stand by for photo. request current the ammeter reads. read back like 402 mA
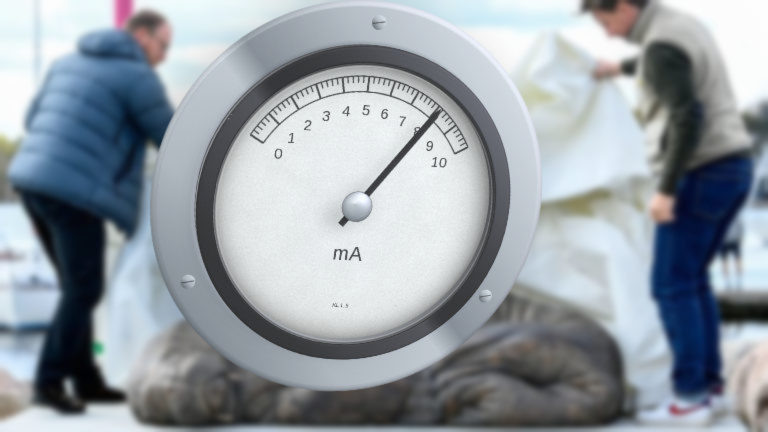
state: 8 mA
